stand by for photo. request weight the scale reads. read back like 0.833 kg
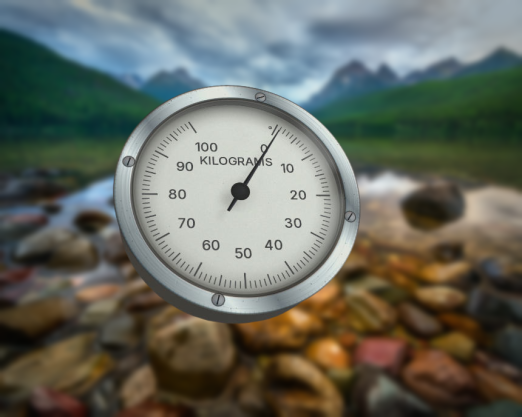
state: 1 kg
